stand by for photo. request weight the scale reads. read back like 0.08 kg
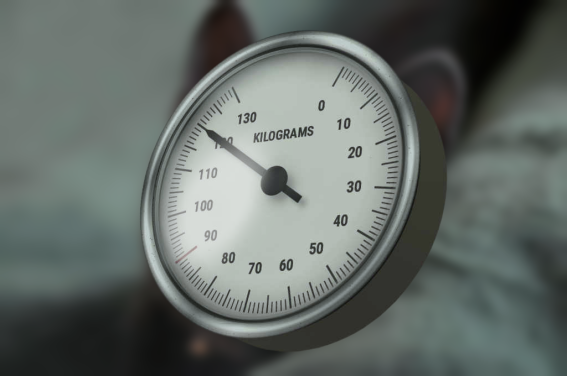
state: 120 kg
